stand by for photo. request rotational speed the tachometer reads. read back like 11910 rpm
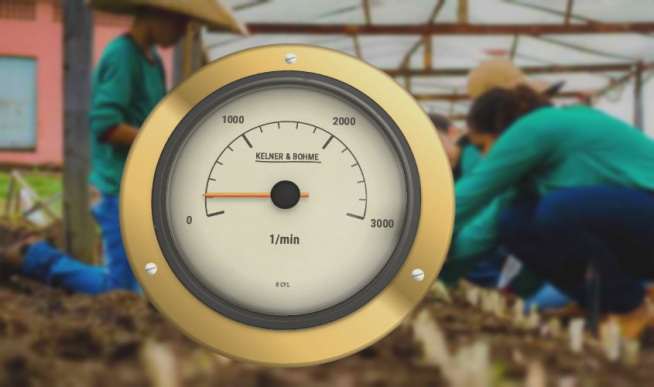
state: 200 rpm
